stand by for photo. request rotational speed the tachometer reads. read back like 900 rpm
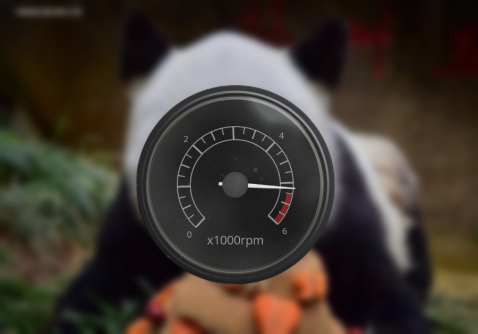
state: 5125 rpm
